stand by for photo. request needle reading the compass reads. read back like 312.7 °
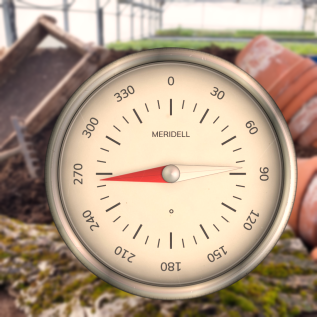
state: 265 °
